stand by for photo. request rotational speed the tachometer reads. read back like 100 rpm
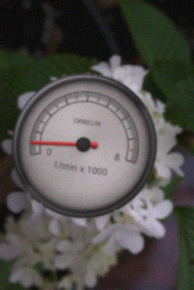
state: 500 rpm
